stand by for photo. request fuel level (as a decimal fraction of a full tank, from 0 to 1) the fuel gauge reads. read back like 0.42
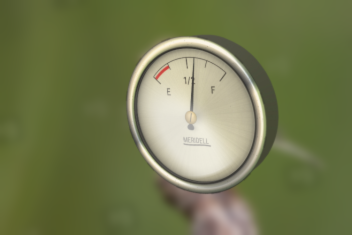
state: 0.625
